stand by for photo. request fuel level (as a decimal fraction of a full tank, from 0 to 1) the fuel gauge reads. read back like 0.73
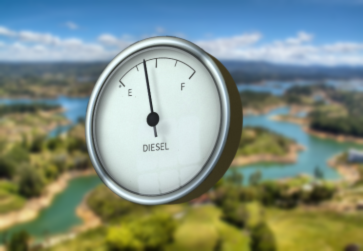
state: 0.375
